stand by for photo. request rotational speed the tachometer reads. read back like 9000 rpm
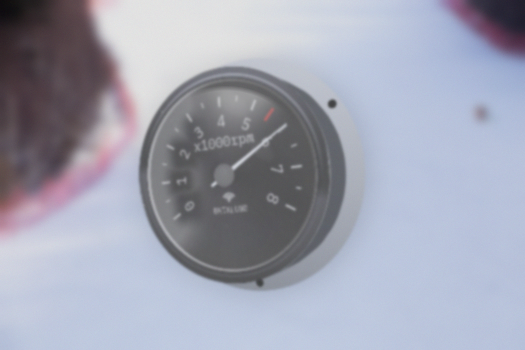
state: 6000 rpm
